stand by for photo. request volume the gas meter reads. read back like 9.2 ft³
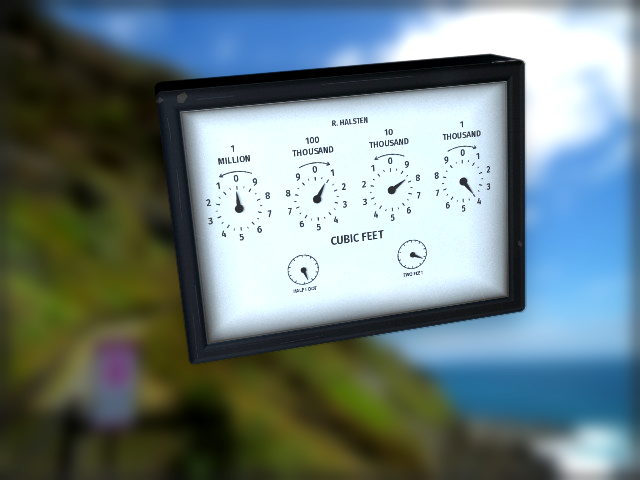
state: 8400 ft³
